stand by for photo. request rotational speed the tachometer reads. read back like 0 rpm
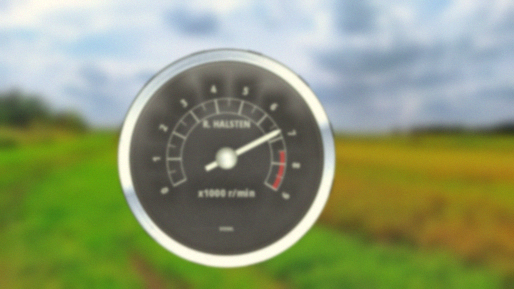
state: 6750 rpm
